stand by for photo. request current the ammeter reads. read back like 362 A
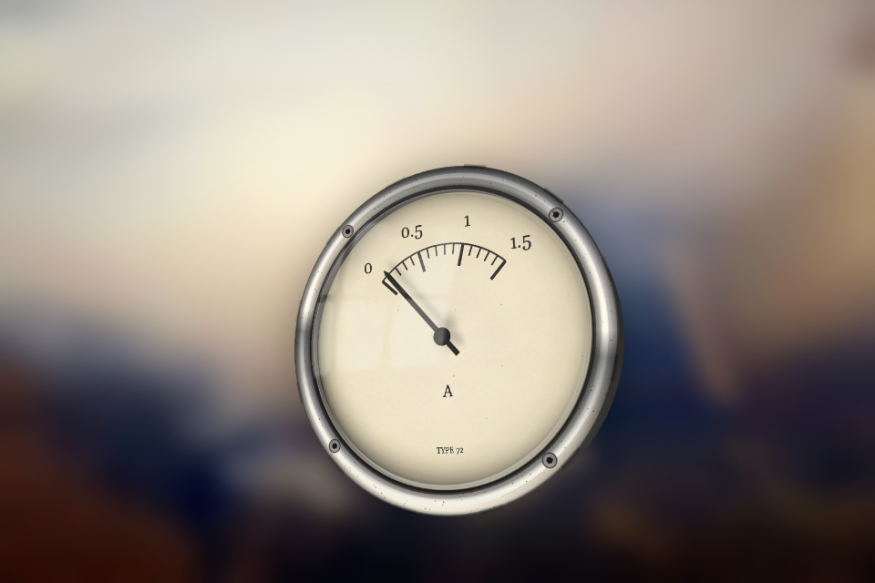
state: 0.1 A
